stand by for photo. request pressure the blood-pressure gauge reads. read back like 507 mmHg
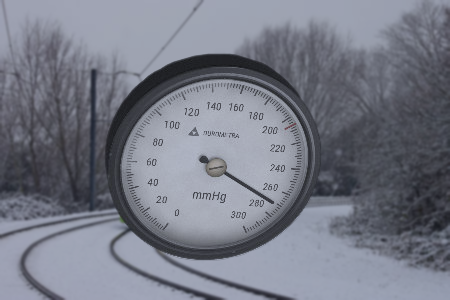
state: 270 mmHg
